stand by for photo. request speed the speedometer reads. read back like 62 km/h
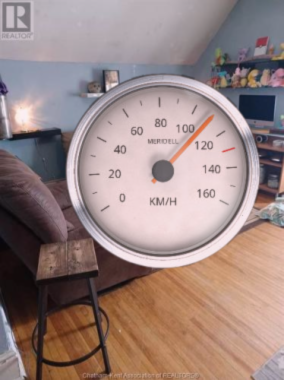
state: 110 km/h
